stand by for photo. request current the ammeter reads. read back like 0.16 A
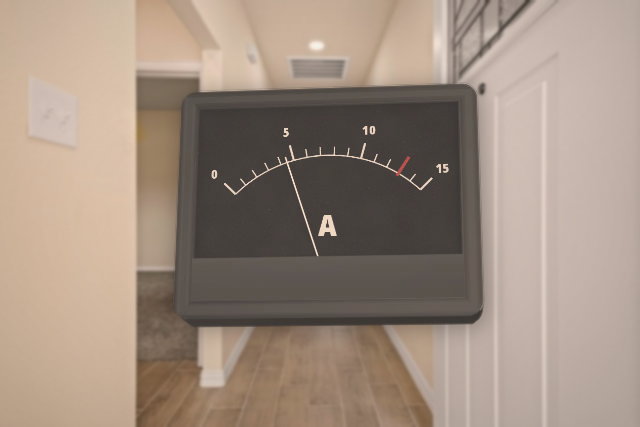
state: 4.5 A
